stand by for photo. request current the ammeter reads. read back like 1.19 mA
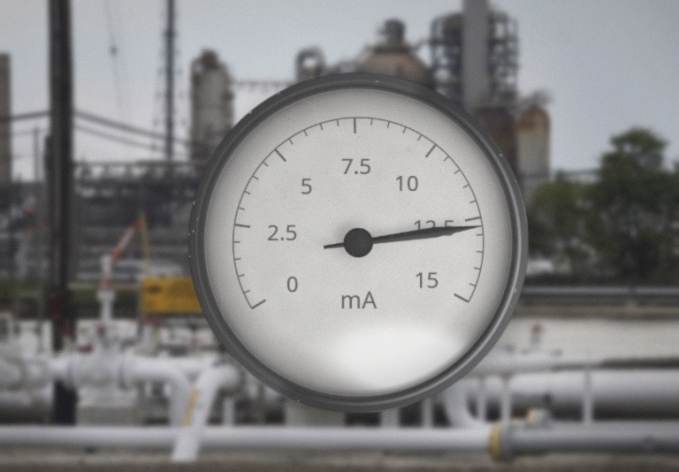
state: 12.75 mA
